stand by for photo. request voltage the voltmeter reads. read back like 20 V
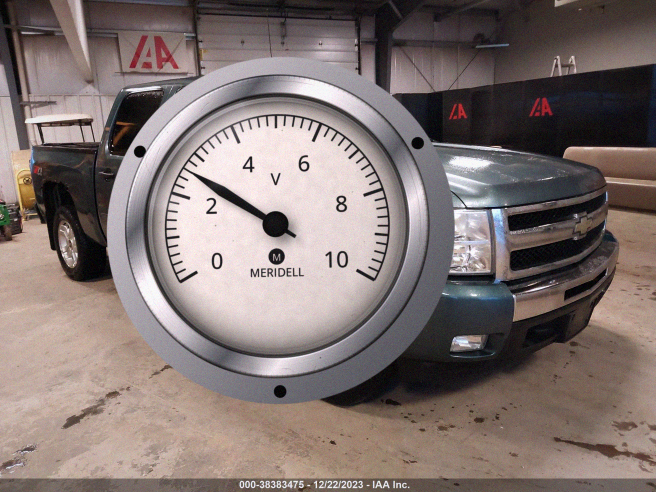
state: 2.6 V
